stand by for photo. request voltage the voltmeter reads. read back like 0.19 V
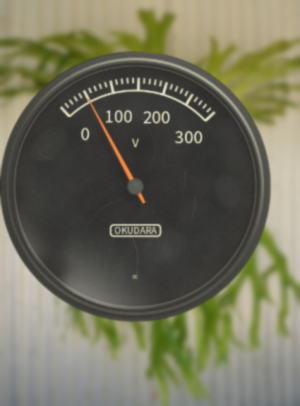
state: 50 V
